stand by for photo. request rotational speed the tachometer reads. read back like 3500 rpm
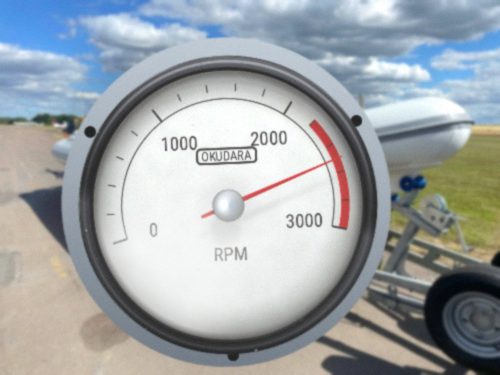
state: 2500 rpm
